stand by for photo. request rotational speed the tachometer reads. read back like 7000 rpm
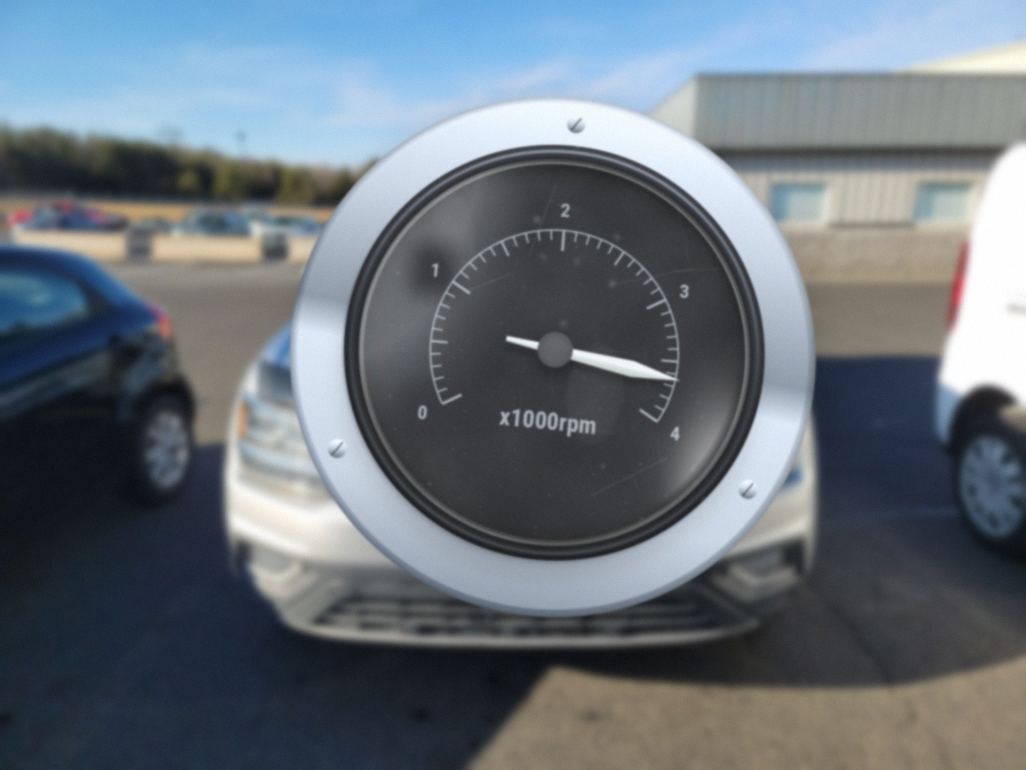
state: 3650 rpm
